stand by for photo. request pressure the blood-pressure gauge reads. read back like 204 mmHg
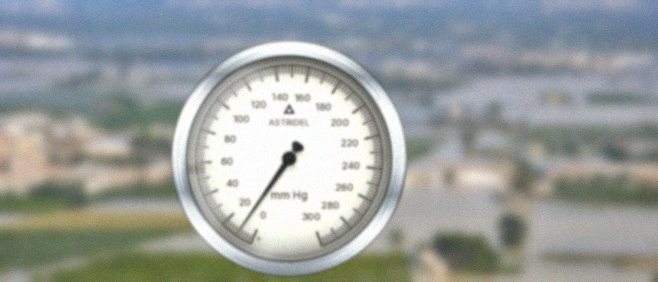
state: 10 mmHg
